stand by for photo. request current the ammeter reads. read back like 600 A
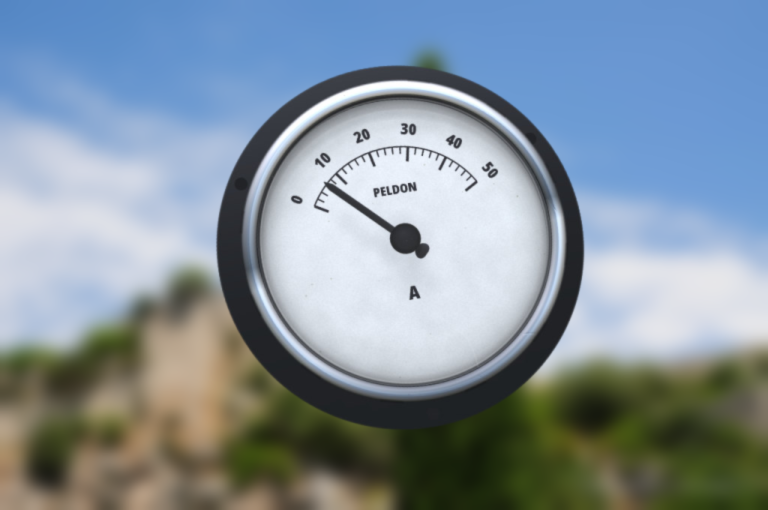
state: 6 A
